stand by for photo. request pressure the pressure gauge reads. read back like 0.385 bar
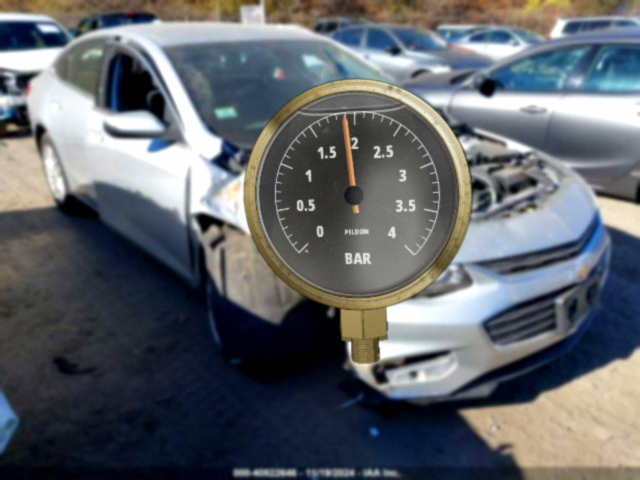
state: 1.9 bar
